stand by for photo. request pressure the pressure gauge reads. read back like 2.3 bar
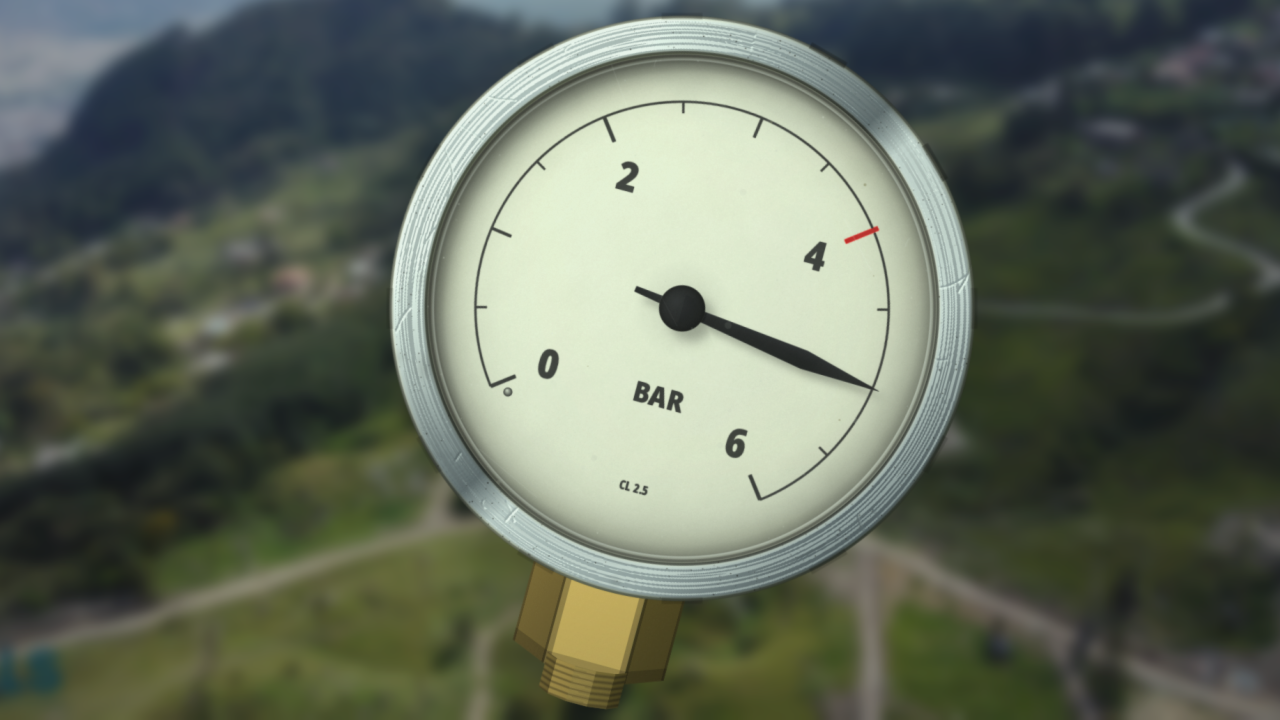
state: 5 bar
